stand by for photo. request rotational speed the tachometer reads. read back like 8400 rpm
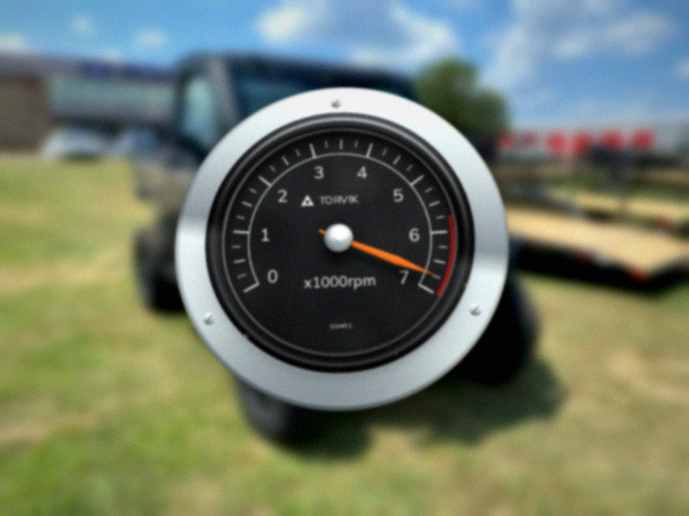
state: 6750 rpm
